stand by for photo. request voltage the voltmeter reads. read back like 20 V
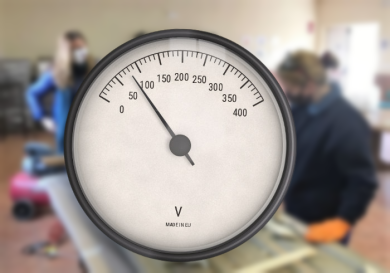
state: 80 V
